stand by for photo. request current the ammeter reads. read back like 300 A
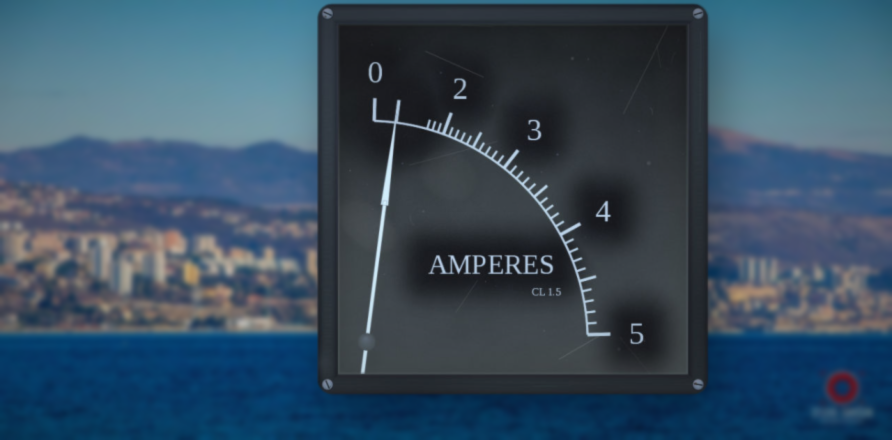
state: 1 A
